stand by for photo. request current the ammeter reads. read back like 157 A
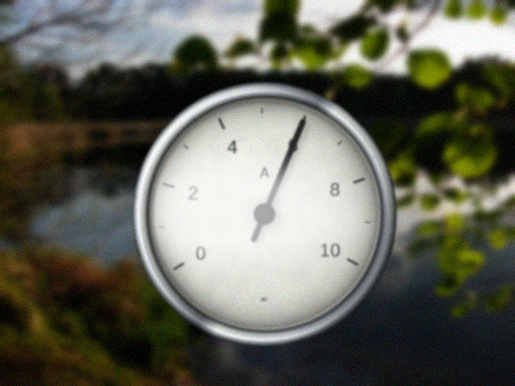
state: 6 A
